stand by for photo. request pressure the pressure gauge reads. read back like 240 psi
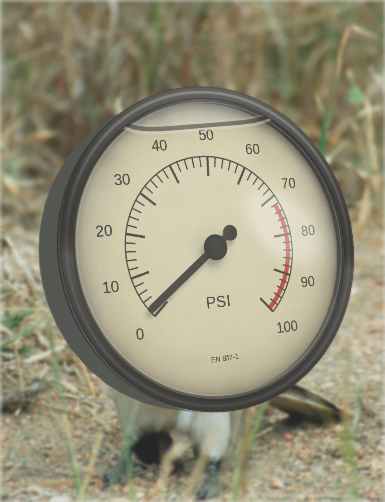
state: 2 psi
